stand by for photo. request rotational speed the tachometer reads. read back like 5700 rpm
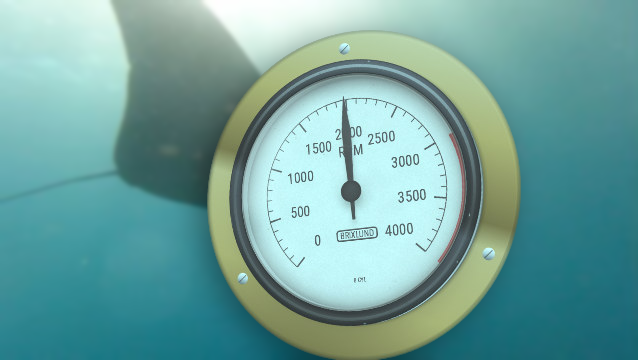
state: 2000 rpm
